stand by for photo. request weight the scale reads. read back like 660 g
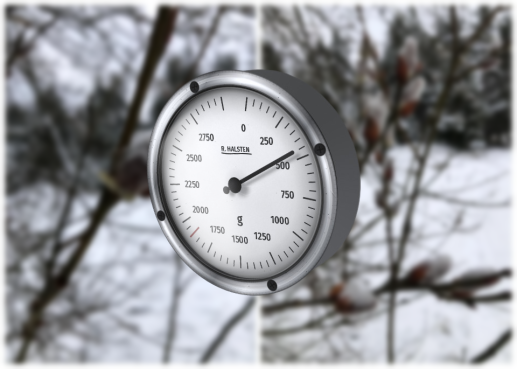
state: 450 g
